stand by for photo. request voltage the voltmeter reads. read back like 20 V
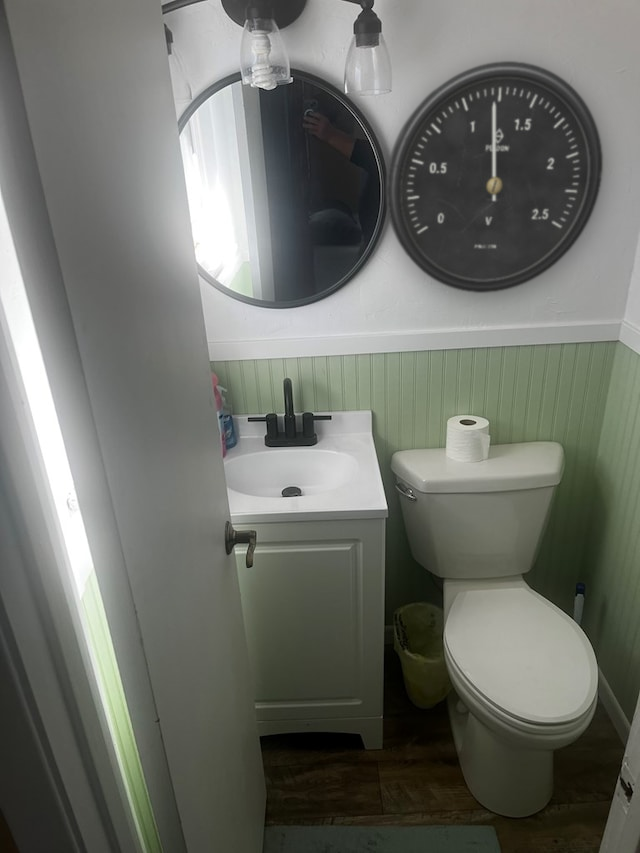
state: 1.2 V
